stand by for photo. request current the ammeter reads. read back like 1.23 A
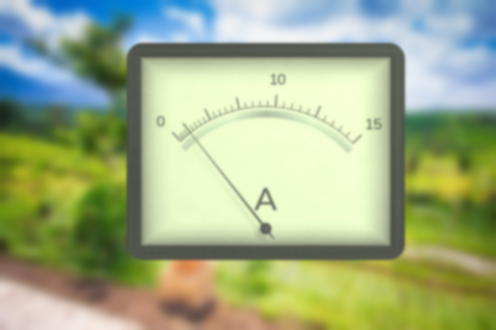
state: 2.5 A
